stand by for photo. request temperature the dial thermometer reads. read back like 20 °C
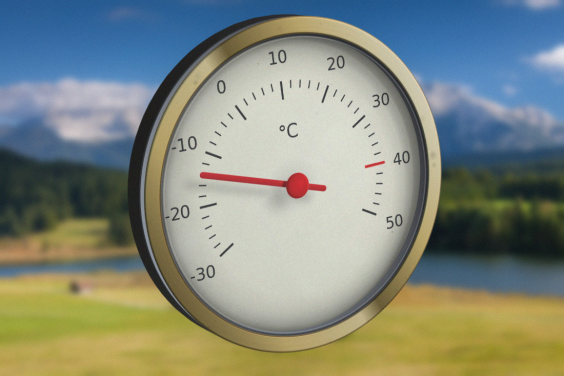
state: -14 °C
